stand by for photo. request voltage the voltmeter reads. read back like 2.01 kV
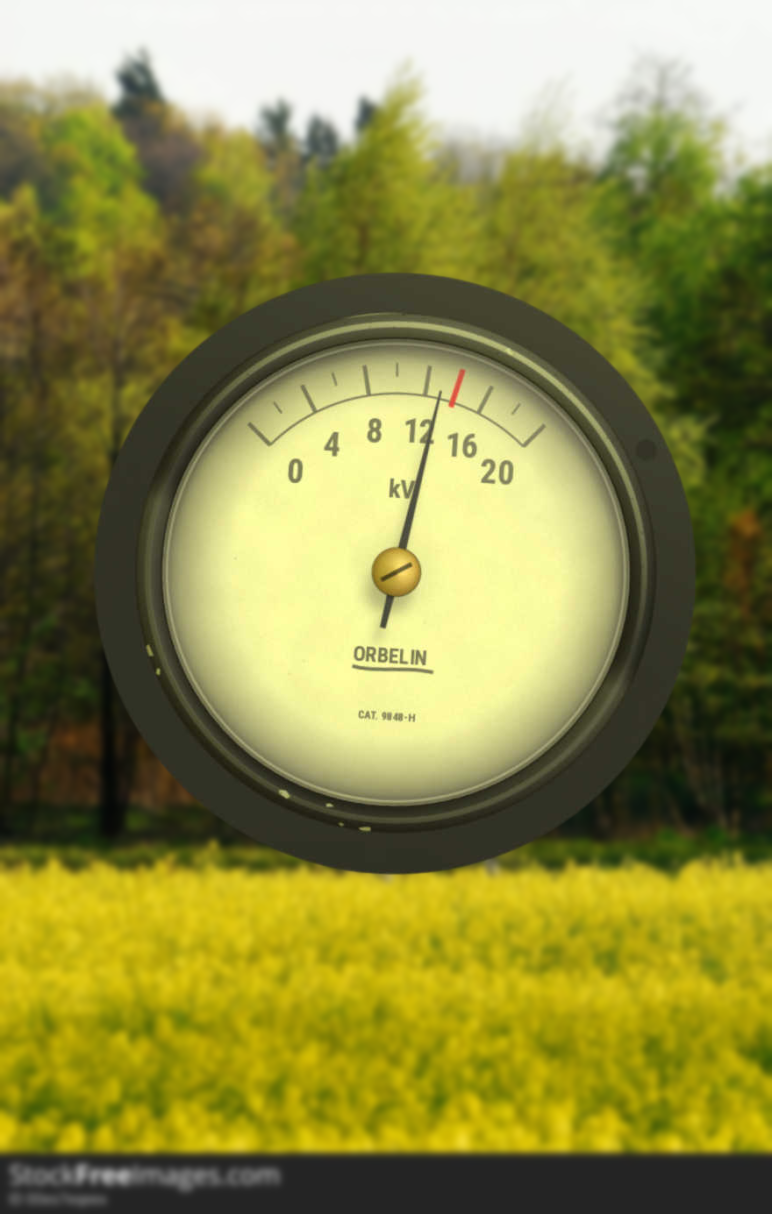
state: 13 kV
